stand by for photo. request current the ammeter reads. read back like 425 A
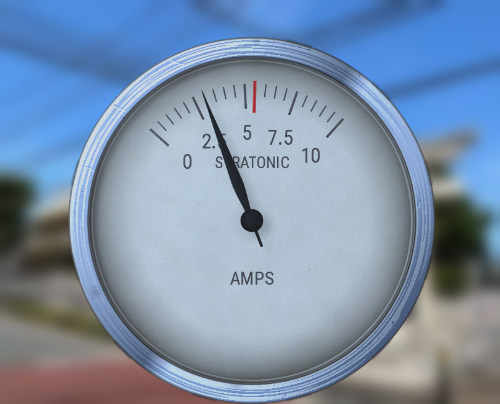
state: 3 A
